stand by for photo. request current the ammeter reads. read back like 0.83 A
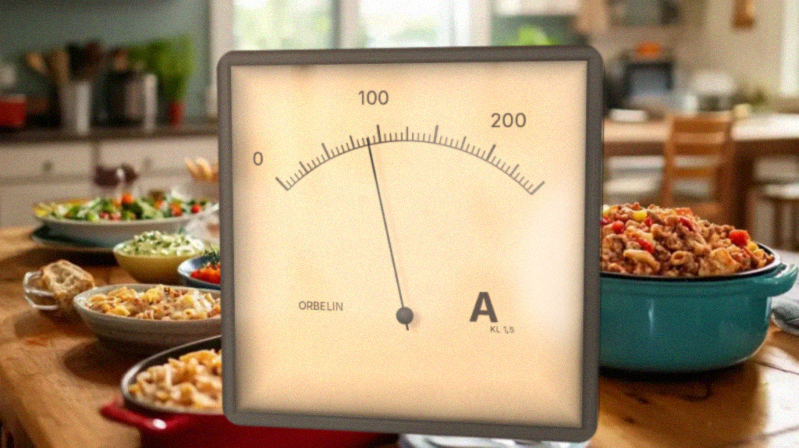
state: 90 A
